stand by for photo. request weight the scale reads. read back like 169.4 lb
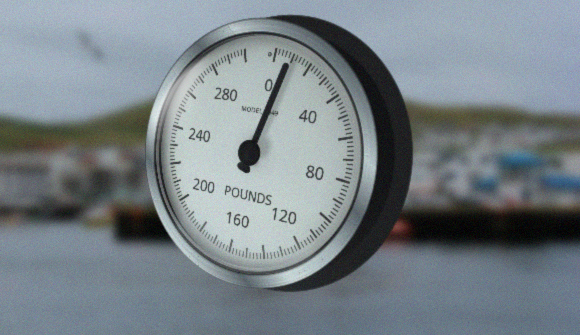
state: 10 lb
